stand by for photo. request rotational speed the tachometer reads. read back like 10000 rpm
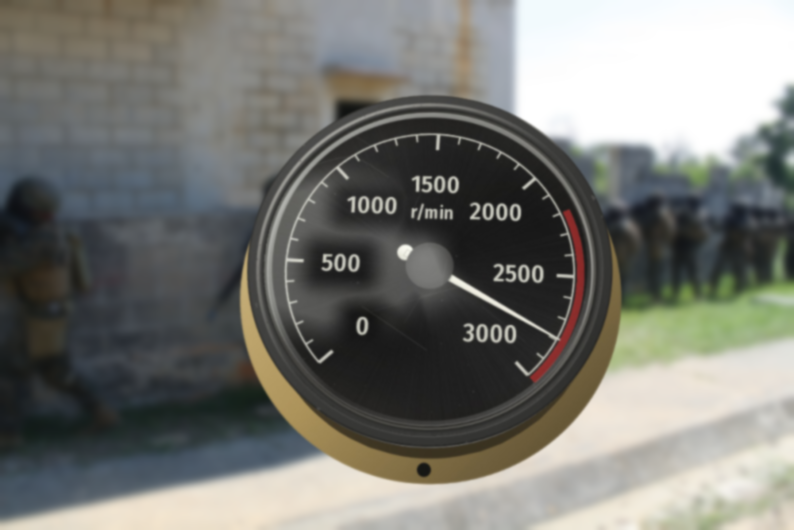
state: 2800 rpm
